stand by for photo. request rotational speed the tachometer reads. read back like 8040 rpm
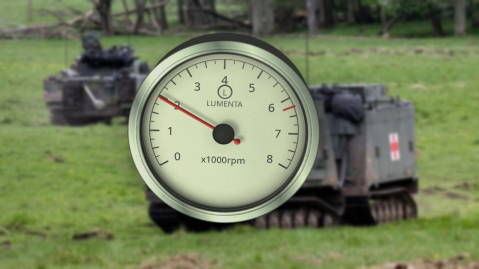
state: 2000 rpm
